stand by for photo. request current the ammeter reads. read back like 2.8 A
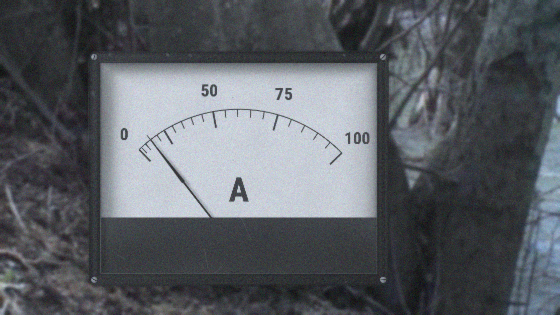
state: 15 A
